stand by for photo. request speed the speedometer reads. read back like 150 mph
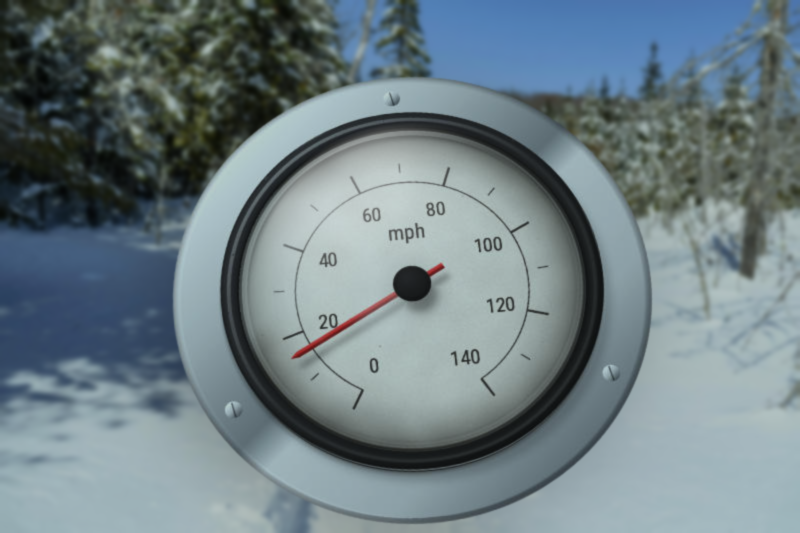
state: 15 mph
